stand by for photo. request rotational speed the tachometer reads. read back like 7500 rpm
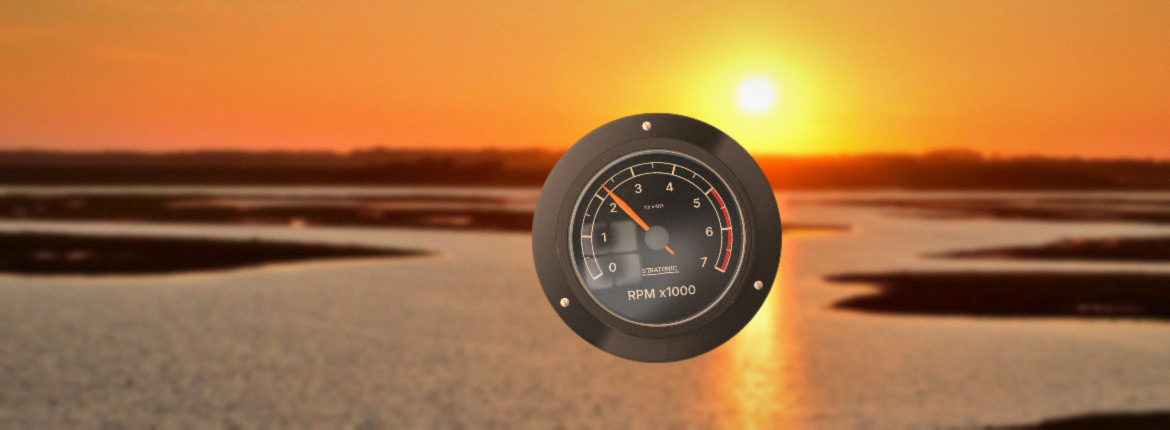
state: 2250 rpm
